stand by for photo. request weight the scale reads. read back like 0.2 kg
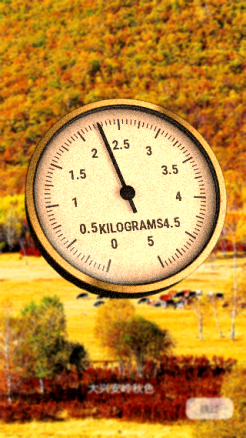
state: 2.25 kg
